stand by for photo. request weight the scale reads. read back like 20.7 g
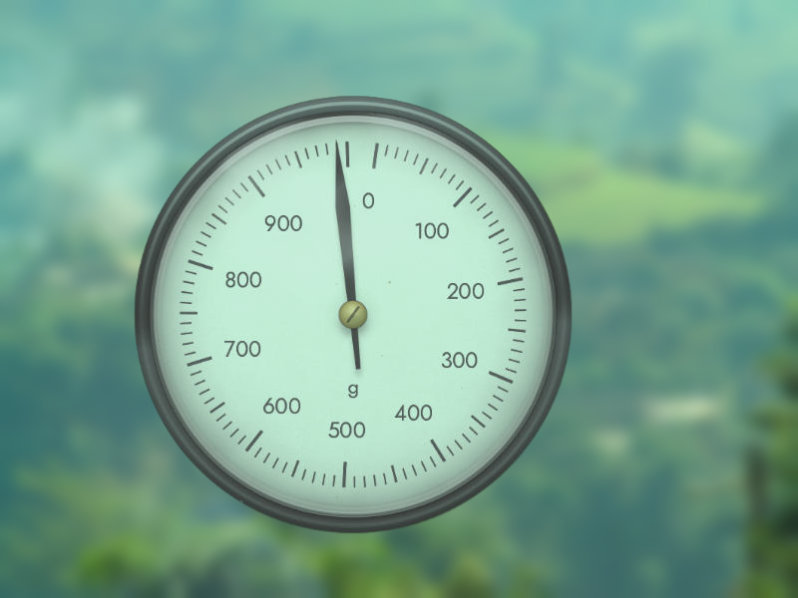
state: 990 g
